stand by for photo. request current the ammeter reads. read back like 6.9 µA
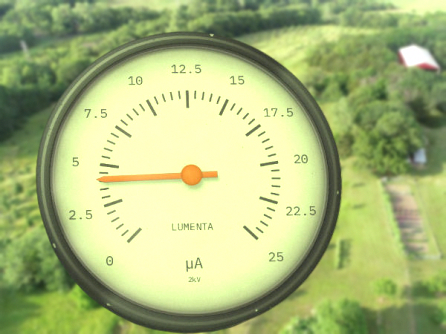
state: 4 µA
